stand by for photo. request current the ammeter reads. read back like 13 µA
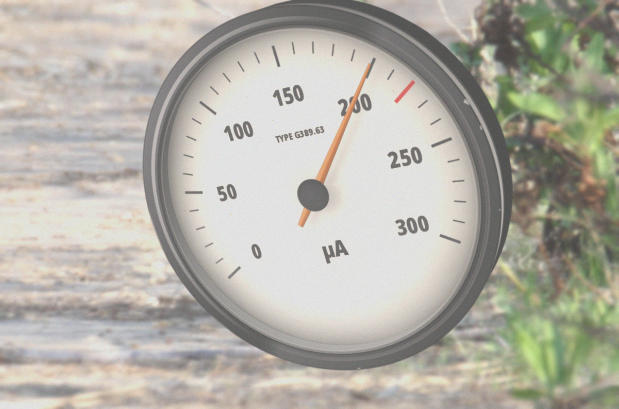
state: 200 µA
